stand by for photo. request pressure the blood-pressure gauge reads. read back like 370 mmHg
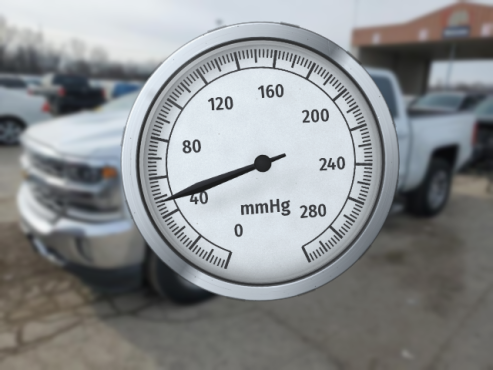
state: 48 mmHg
